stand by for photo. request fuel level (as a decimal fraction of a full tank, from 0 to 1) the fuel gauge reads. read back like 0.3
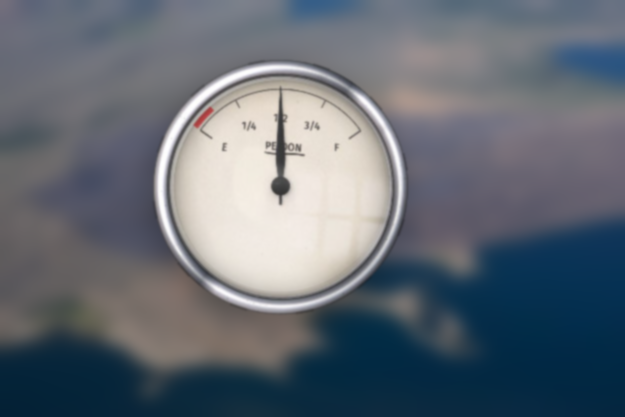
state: 0.5
